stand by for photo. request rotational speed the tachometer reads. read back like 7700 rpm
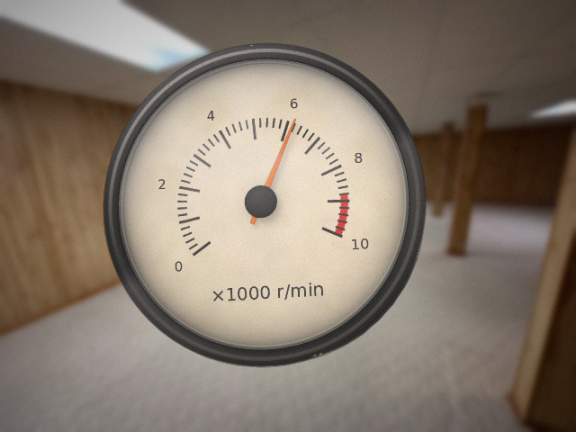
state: 6200 rpm
